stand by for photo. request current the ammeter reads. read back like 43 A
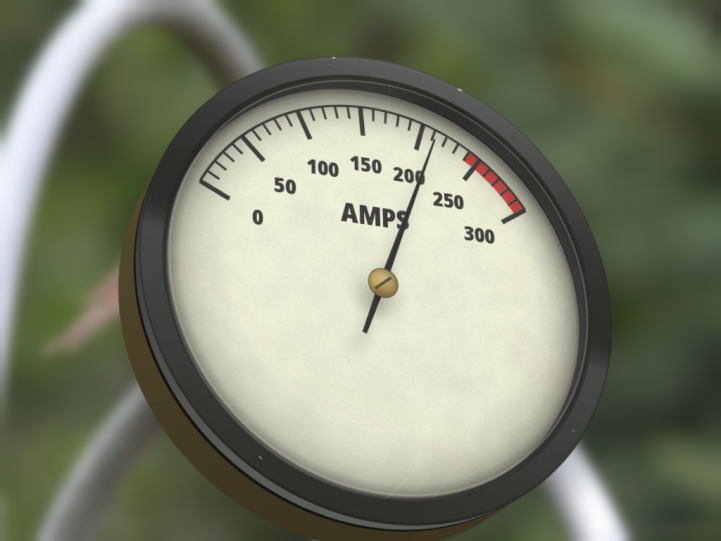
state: 210 A
